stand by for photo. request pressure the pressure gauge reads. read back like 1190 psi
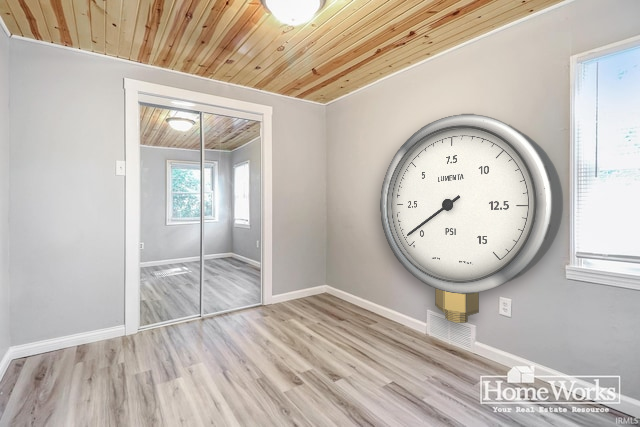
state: 0.5 psi
